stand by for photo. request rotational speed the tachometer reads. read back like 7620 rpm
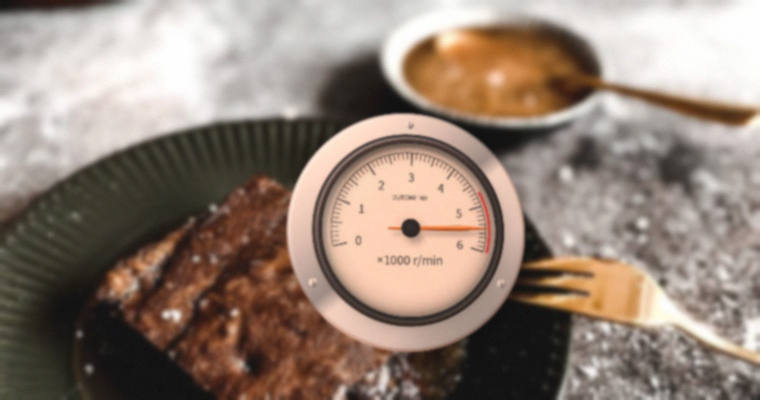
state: 5500 rpm
